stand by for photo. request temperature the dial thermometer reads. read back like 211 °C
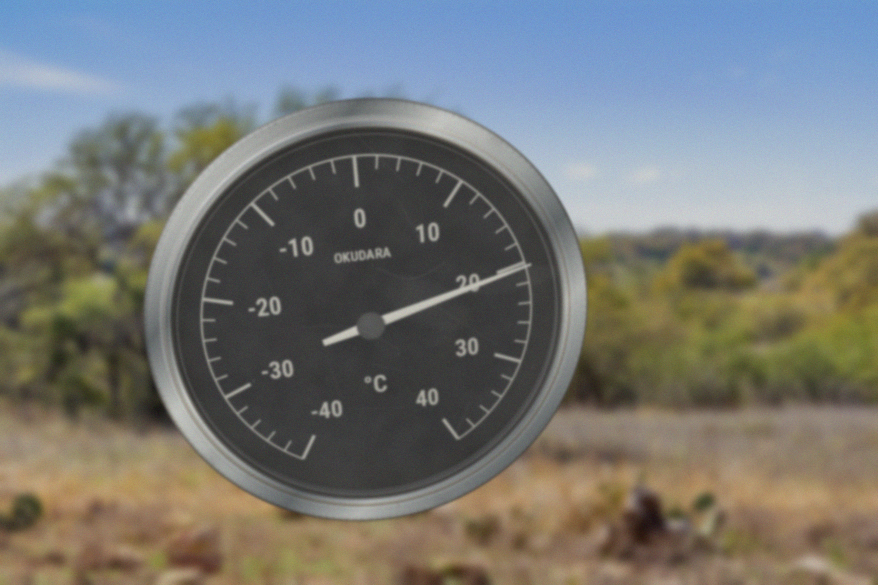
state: 20 °C
